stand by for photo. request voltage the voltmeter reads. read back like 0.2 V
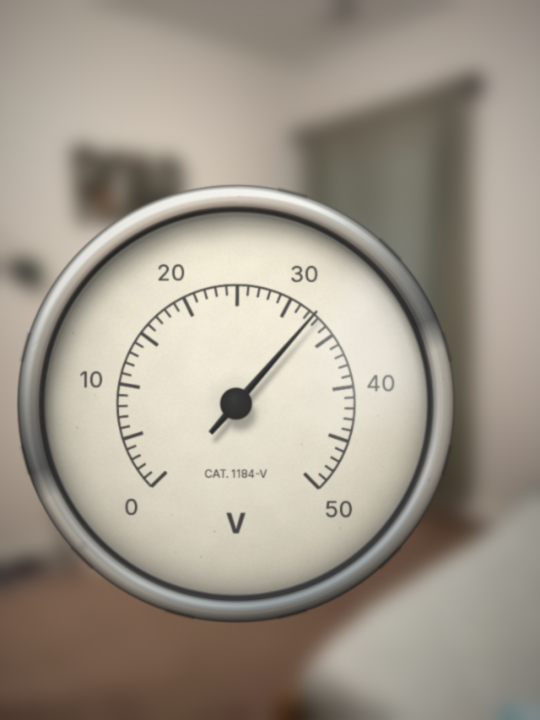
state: 32.5 V
